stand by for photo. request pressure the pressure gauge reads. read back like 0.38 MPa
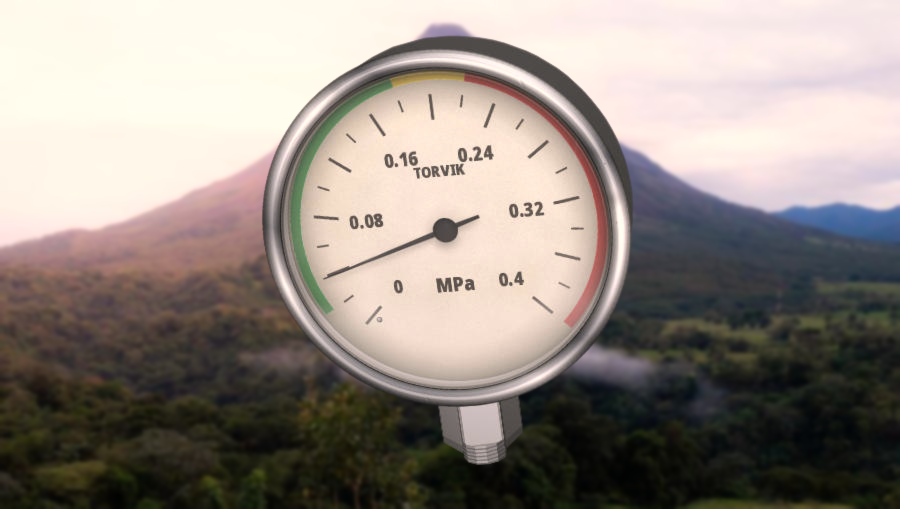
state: 0.04 MPa
